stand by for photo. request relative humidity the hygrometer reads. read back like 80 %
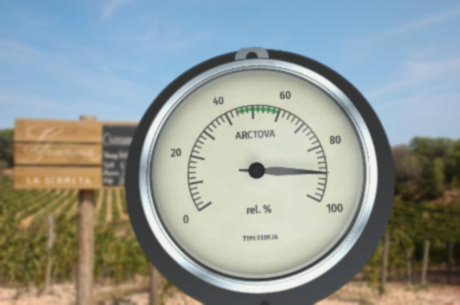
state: 90 %
